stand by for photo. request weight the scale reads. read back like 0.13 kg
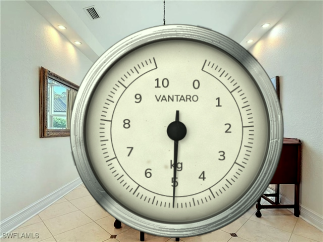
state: 5 kg
